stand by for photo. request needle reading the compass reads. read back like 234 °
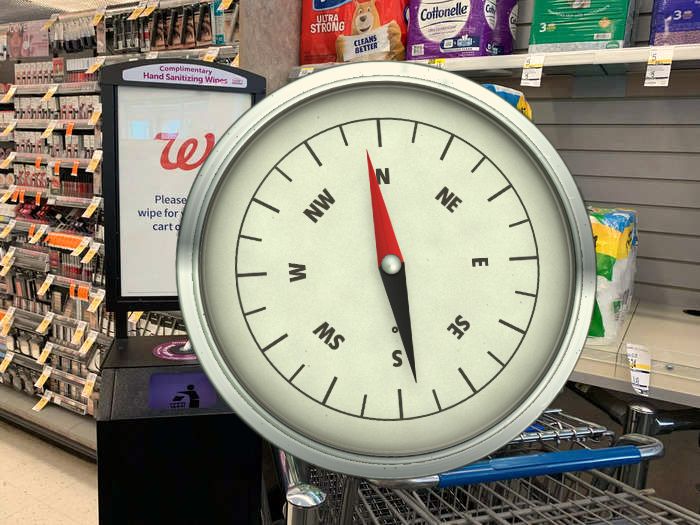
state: 352.5 °
